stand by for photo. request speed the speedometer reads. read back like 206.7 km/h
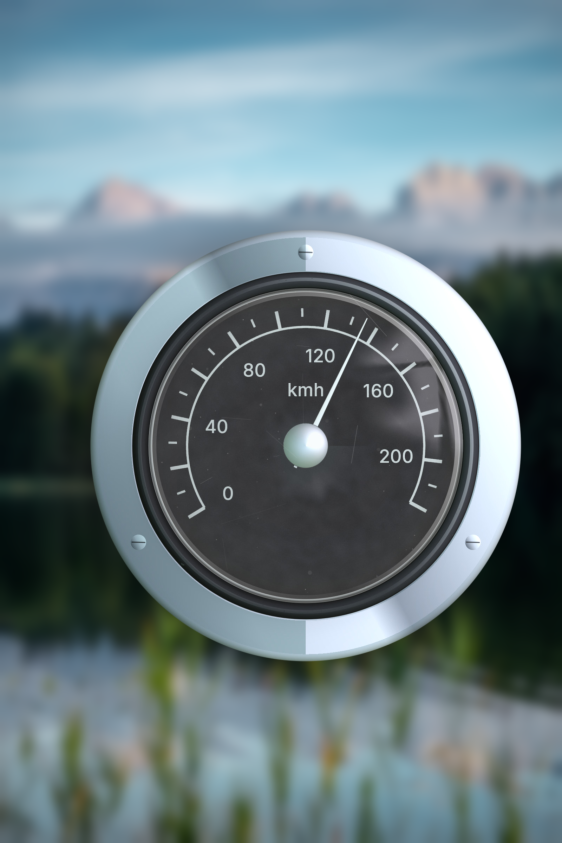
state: 135 km/h
